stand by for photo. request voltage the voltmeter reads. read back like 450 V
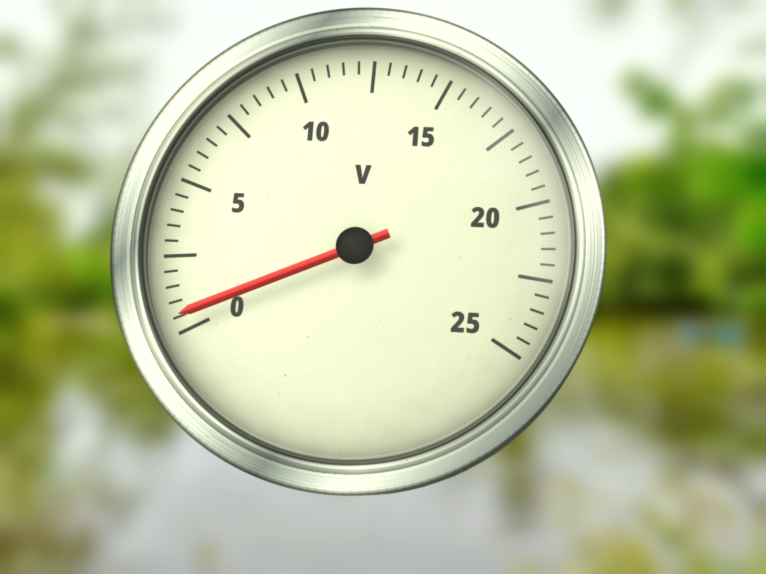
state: 0.5 V
